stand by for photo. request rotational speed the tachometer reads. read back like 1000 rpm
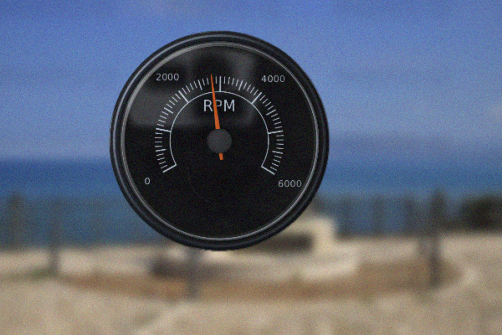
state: 2800 rpm
